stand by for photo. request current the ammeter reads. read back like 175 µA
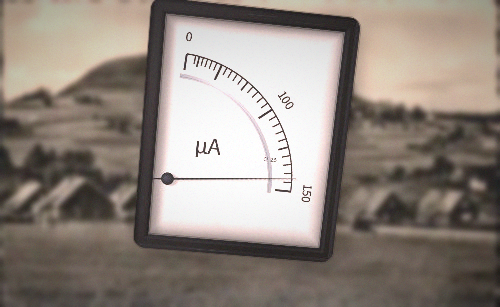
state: 142.5 µA
